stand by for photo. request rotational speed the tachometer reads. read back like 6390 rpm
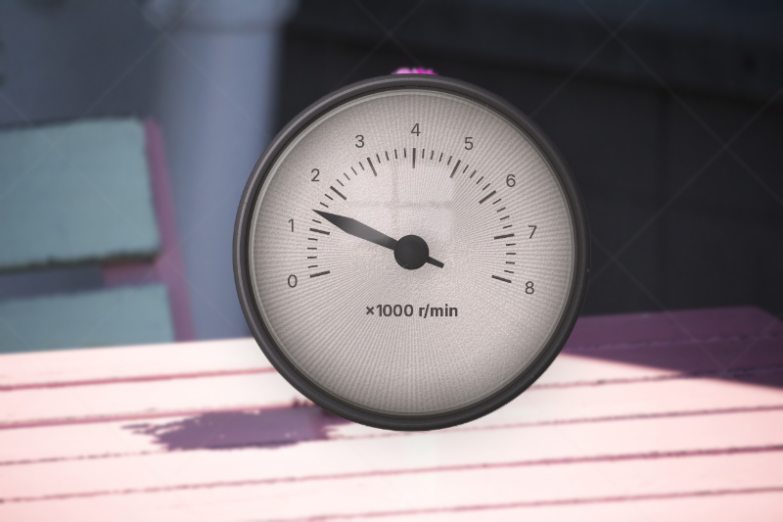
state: 1400 rpm
